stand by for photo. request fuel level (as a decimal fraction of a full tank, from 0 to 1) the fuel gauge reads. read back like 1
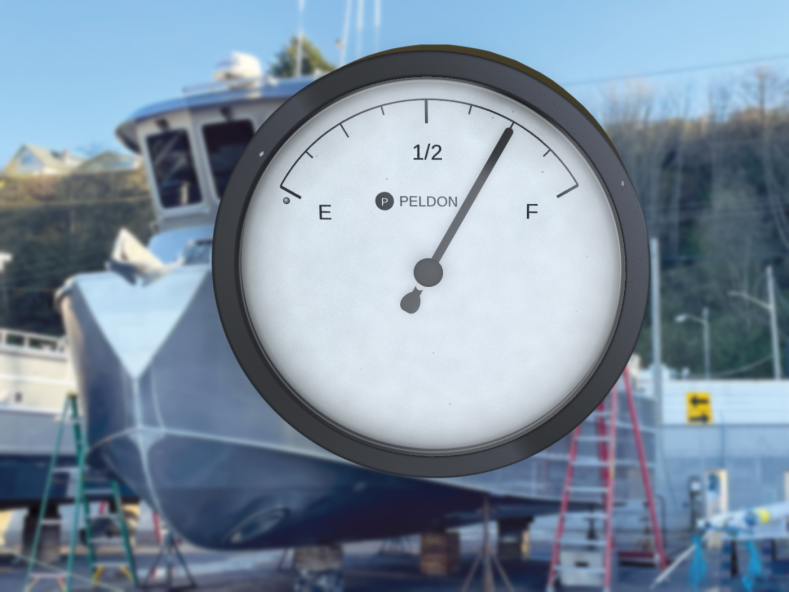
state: 0.75
